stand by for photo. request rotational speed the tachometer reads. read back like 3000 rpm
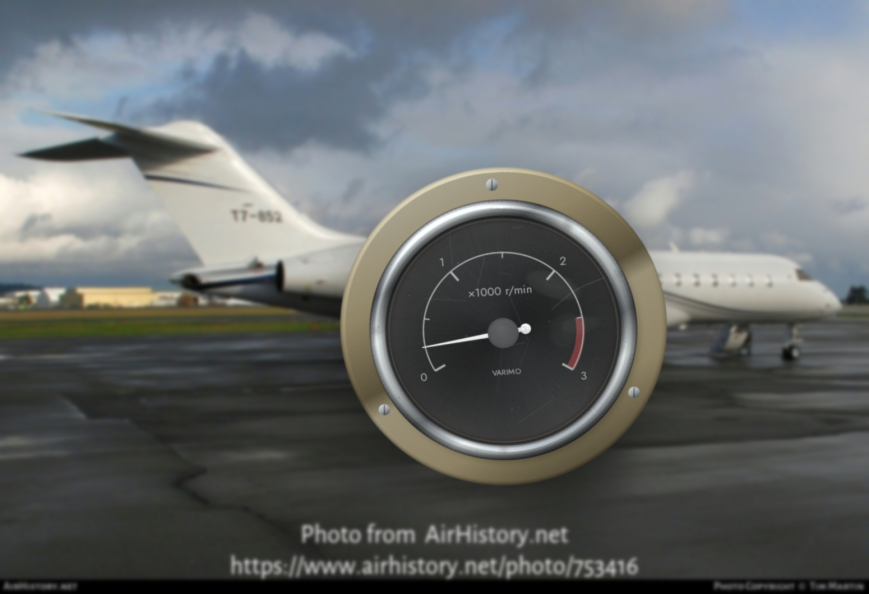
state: 250 rpm
